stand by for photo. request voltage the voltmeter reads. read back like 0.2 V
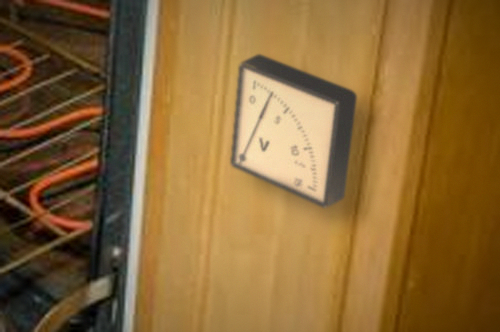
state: 2.5 V
